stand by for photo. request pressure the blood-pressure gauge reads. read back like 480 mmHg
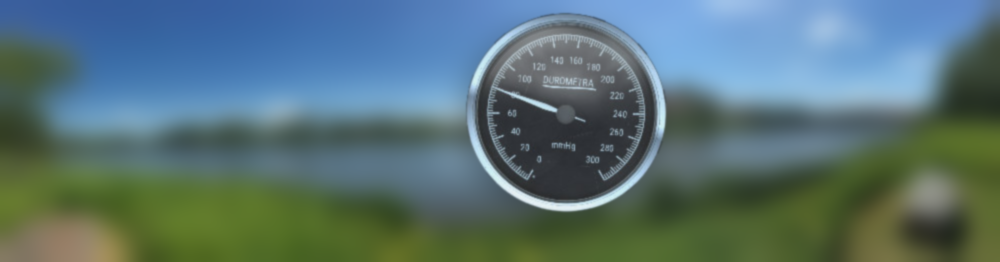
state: 80 mmHg
